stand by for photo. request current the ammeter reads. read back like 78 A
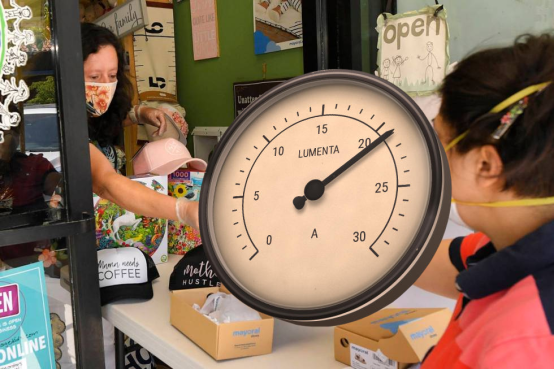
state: 21 A
